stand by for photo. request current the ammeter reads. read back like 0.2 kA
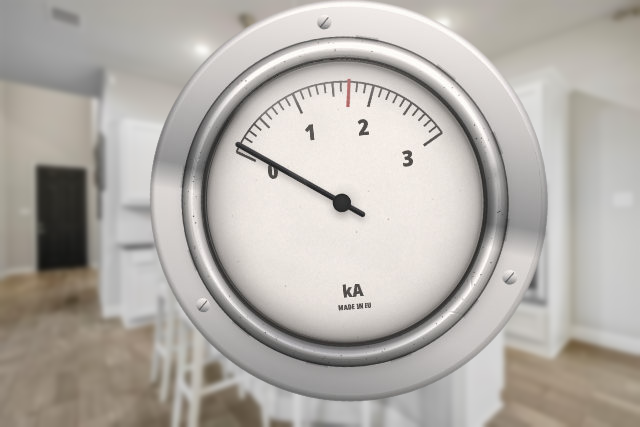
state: 0.1 kA
